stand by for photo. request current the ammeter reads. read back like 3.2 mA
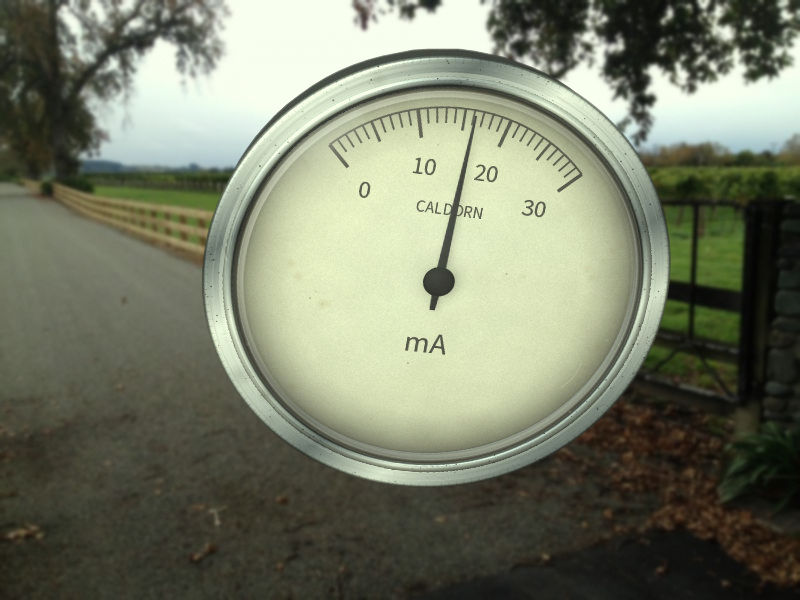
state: 16 mA
